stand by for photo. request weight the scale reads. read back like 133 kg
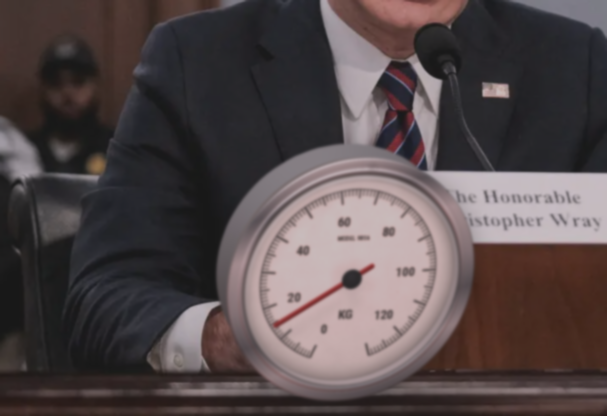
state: 15 kg
